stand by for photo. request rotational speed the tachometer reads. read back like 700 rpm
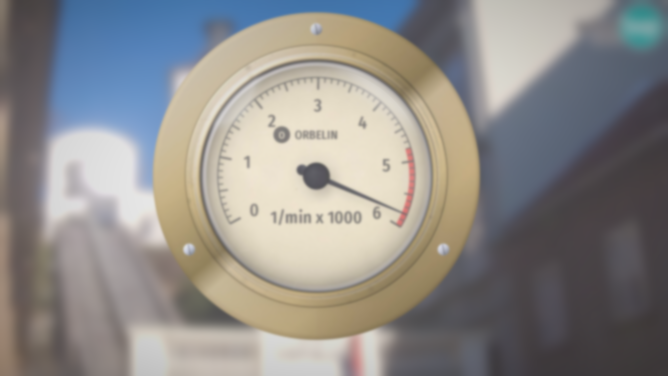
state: 5800 rpm
